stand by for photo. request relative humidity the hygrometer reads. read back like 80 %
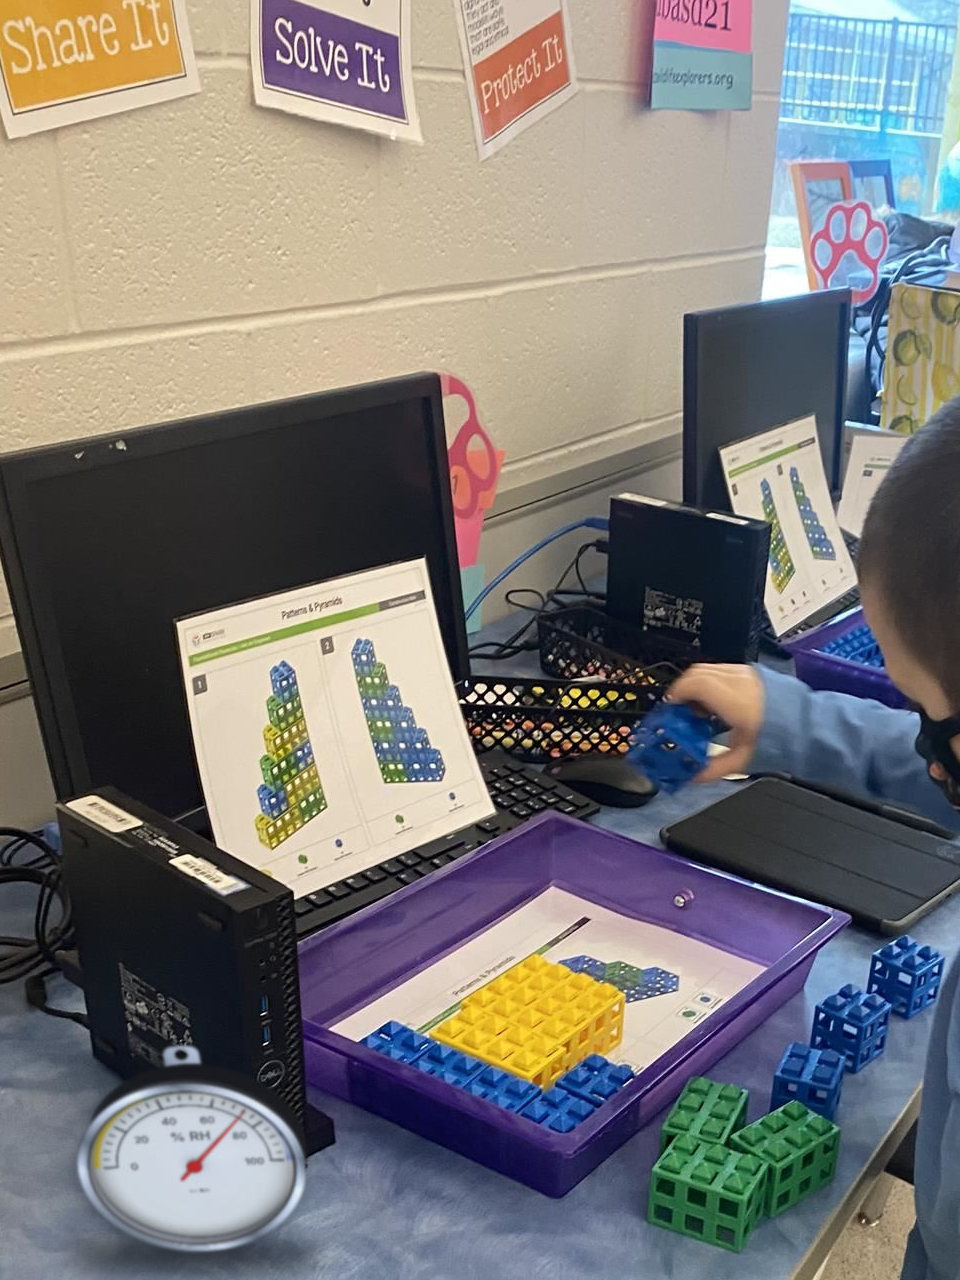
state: 72 %
